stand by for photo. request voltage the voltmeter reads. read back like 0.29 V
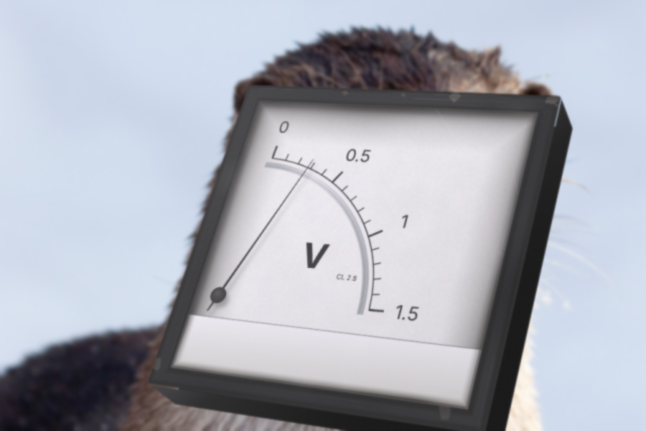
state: 0.3 V
